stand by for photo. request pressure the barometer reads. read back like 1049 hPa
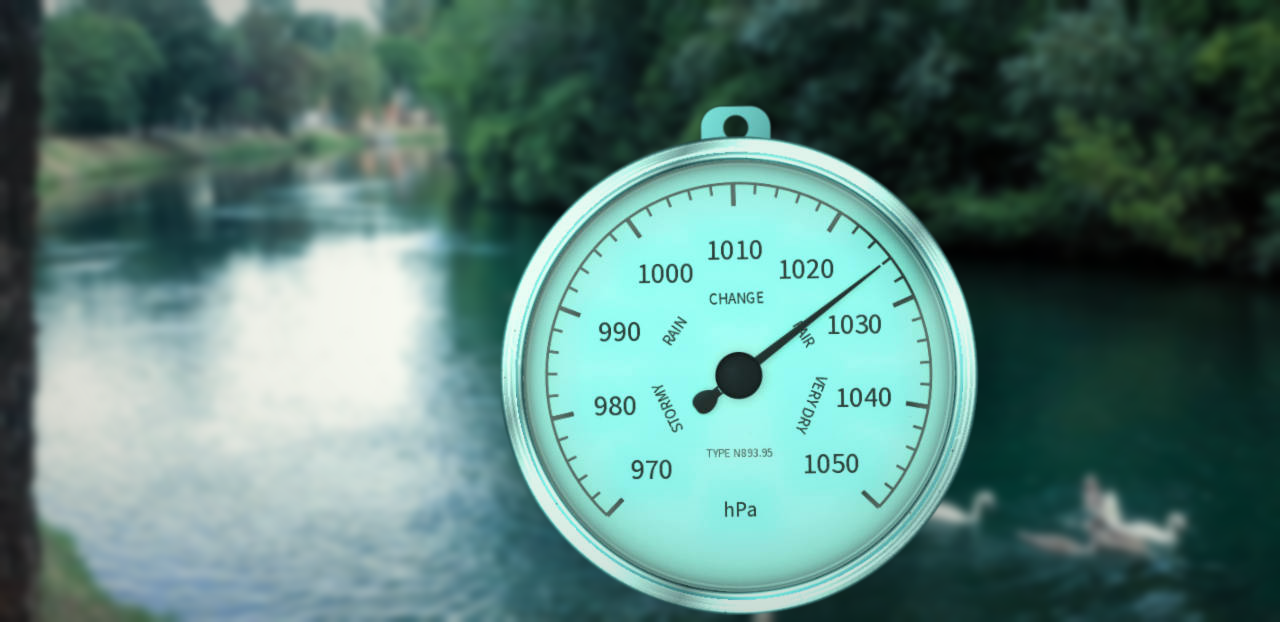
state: 1026 hPa
